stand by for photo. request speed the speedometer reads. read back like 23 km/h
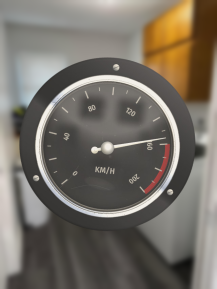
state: 155 km/h
